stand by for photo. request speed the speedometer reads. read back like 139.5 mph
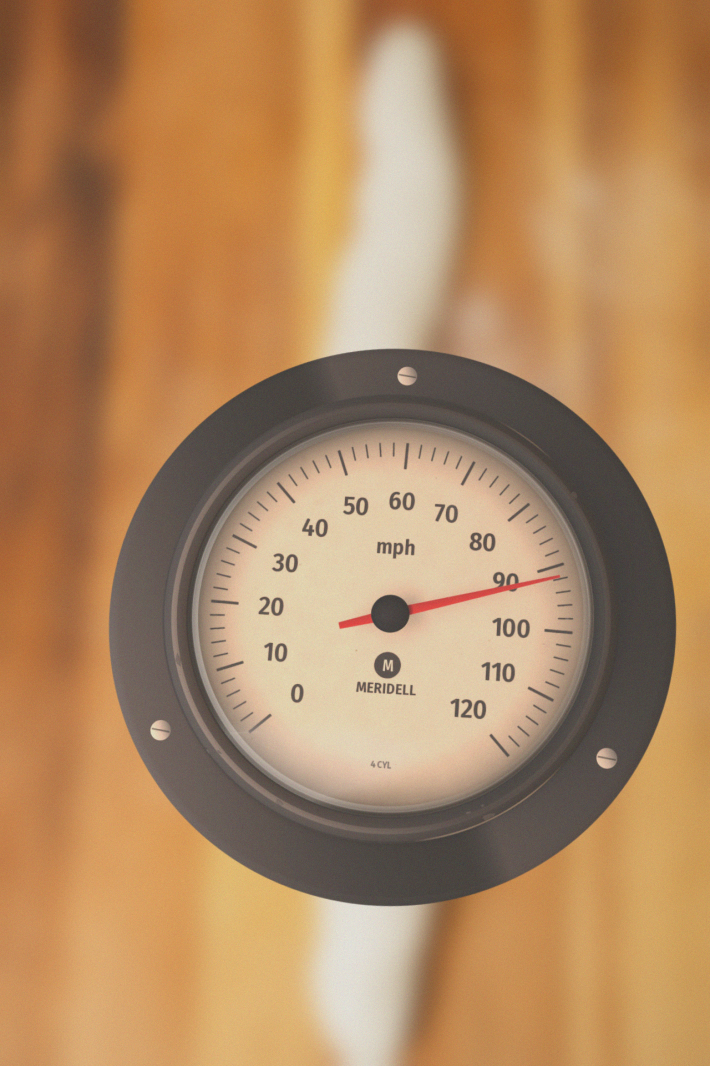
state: 92 mph
